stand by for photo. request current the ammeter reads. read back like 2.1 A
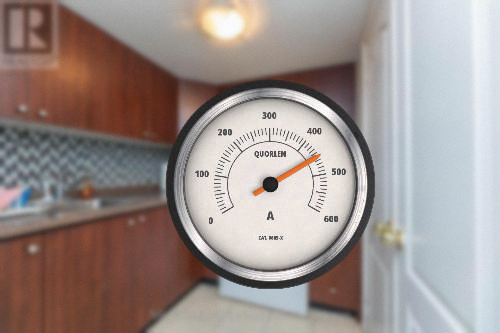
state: 450 A
